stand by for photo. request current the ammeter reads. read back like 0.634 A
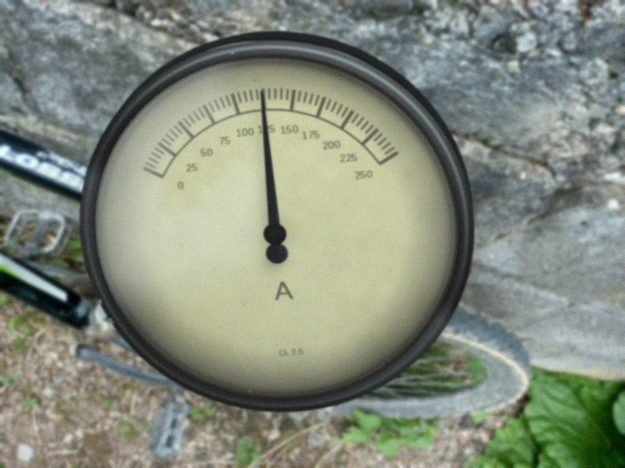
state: 125 A
